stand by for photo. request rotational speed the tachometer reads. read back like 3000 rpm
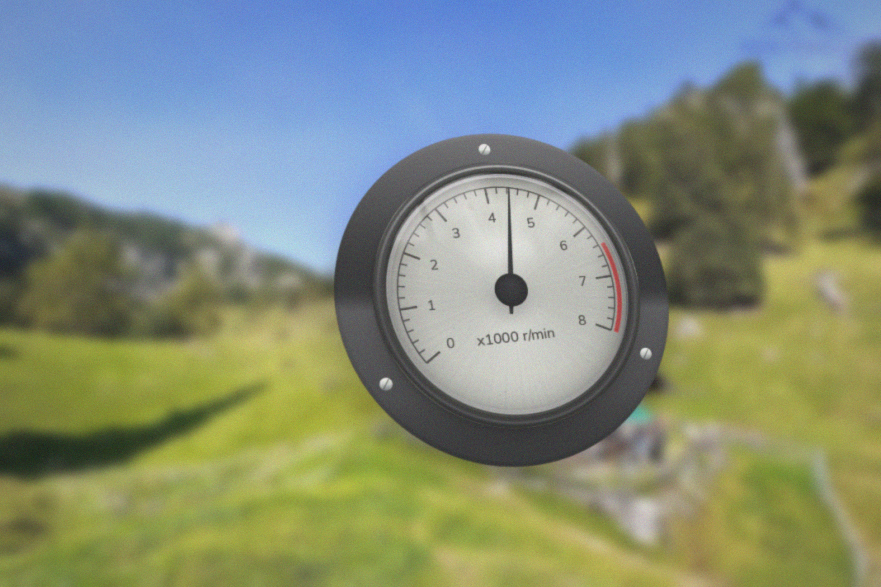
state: 4400 rpm
